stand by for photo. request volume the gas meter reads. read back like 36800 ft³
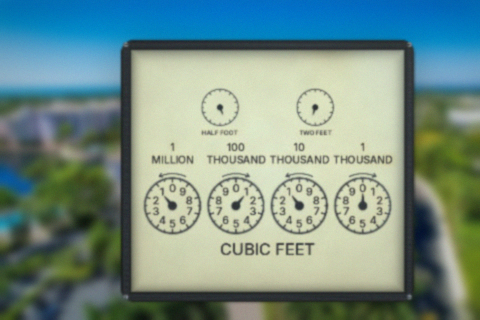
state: 111000 ft³
